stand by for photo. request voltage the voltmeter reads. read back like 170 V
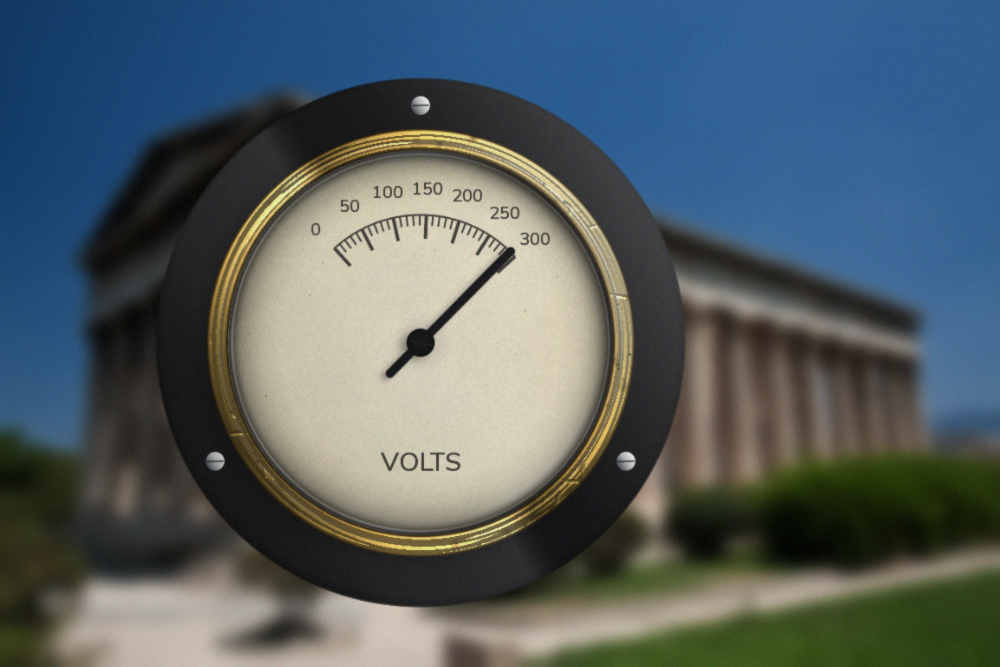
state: 290 V
